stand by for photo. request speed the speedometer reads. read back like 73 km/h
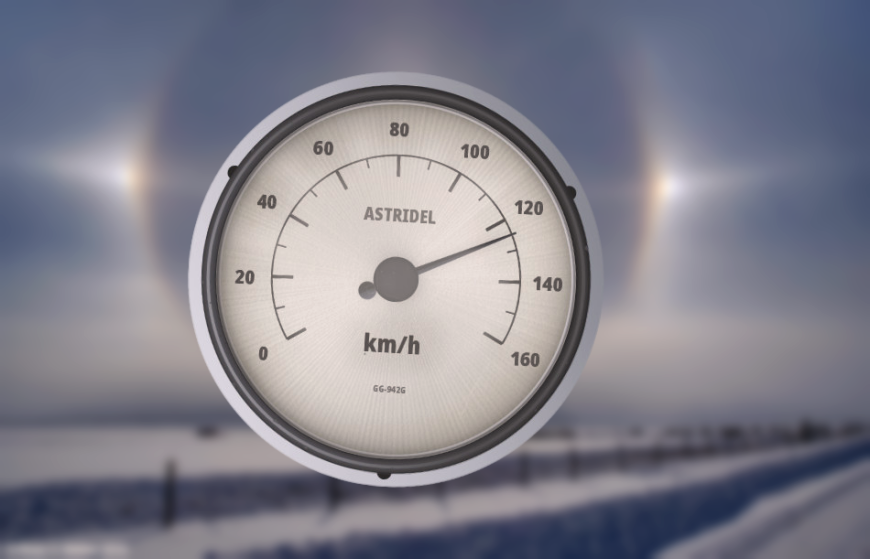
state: 125 km/h
